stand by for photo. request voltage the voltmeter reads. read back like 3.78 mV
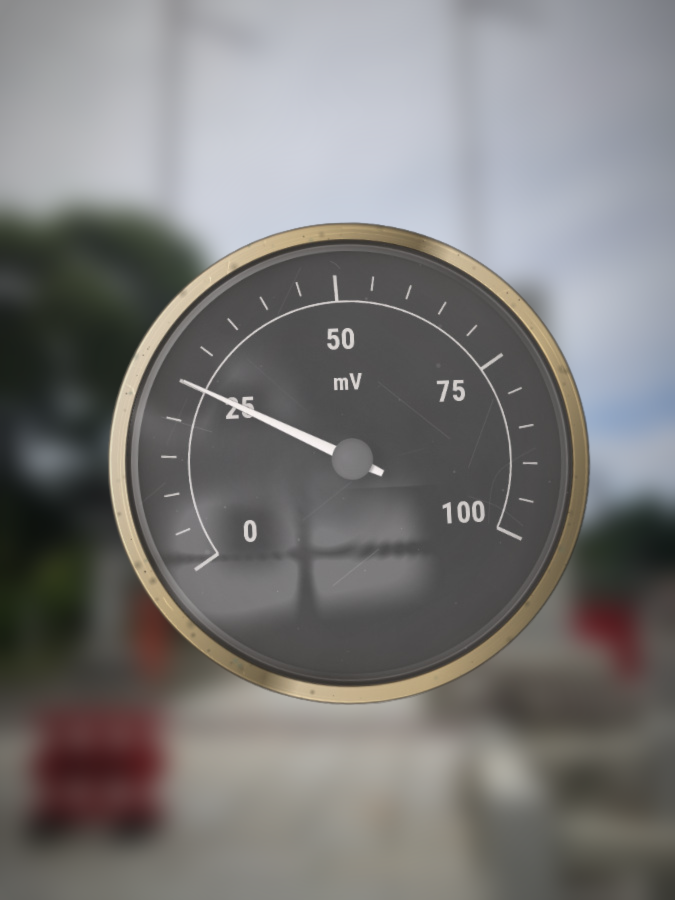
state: 25 mV
